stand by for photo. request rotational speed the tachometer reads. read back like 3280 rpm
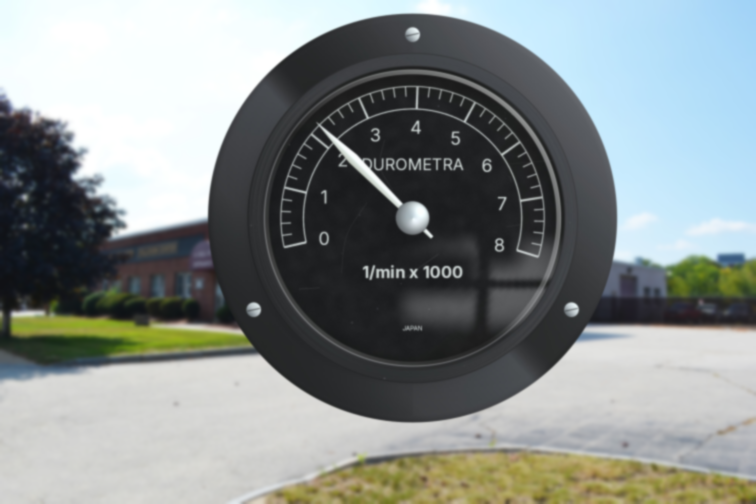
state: 2200 rpm
